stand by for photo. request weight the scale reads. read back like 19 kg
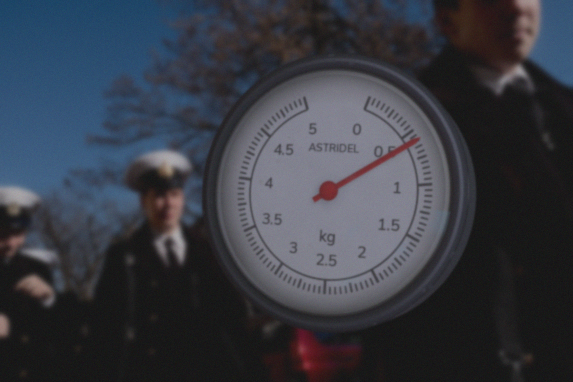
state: 0.6 kg
